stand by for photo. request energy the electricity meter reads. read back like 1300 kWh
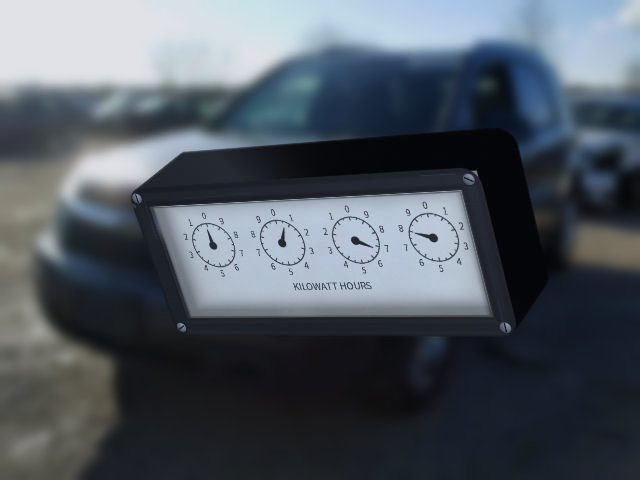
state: 68 kWh
